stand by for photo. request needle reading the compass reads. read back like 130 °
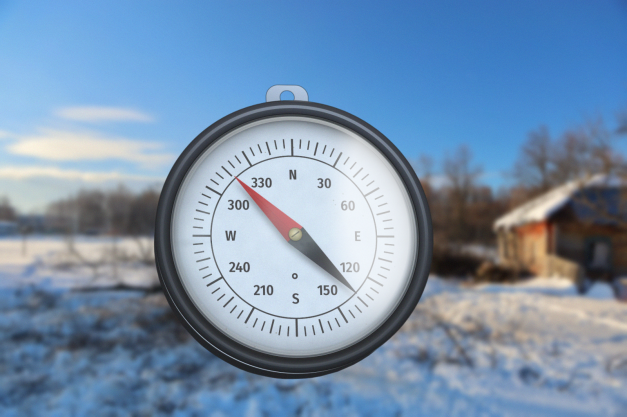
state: 315 °
